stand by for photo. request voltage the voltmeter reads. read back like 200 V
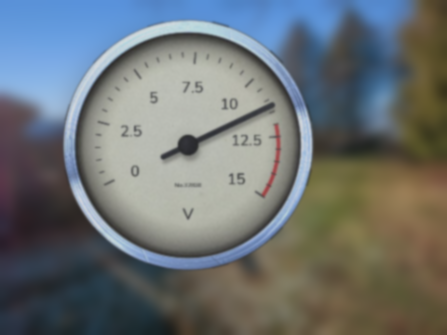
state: 11.25 V
